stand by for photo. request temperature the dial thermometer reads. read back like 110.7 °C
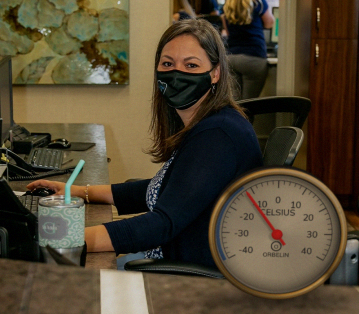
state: -12 °C
